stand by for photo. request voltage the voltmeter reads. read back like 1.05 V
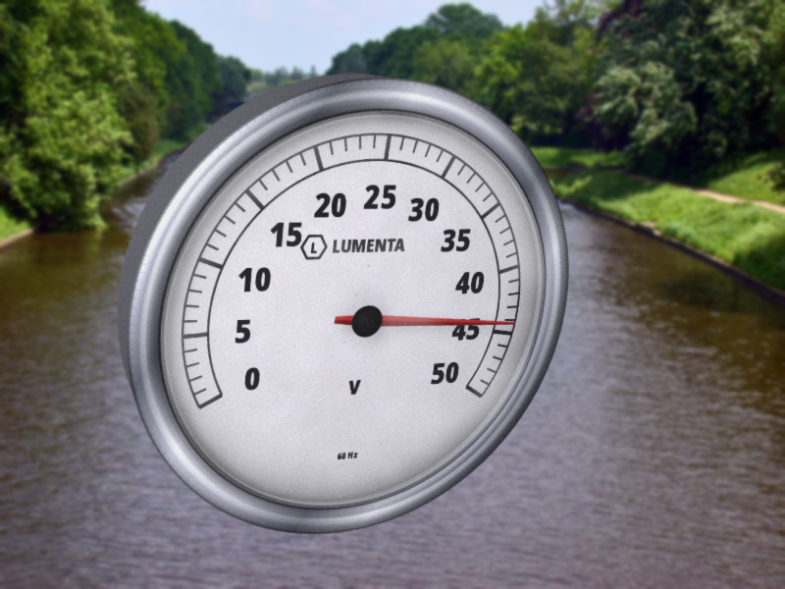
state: 44 V
